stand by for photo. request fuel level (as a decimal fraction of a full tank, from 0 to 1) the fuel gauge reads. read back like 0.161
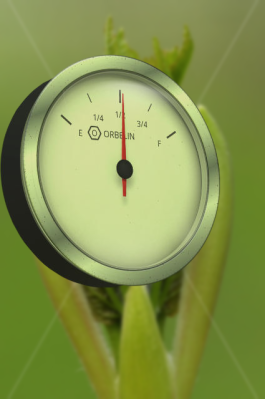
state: 0.5
